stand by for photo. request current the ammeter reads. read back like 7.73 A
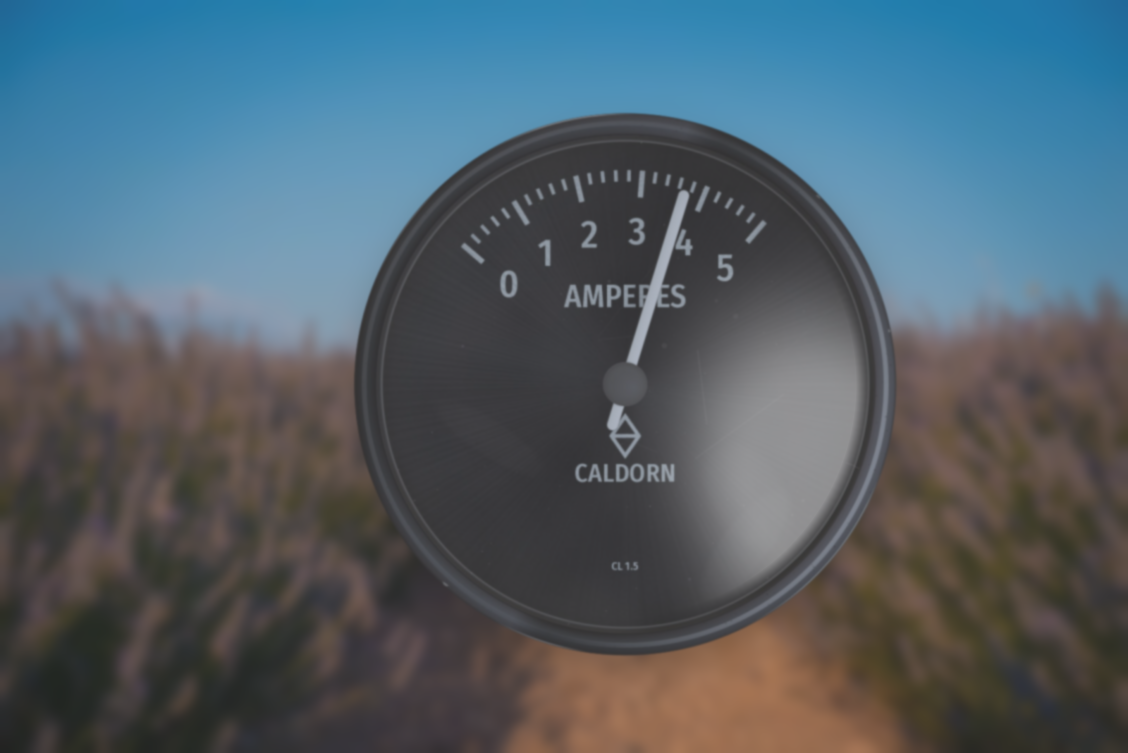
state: 3.7 A
